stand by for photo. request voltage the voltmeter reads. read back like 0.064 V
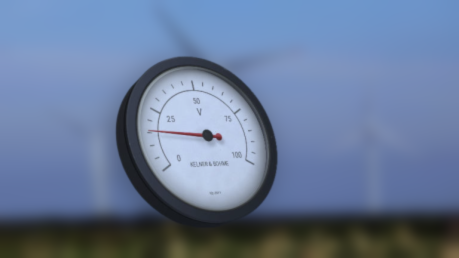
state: 15 V
